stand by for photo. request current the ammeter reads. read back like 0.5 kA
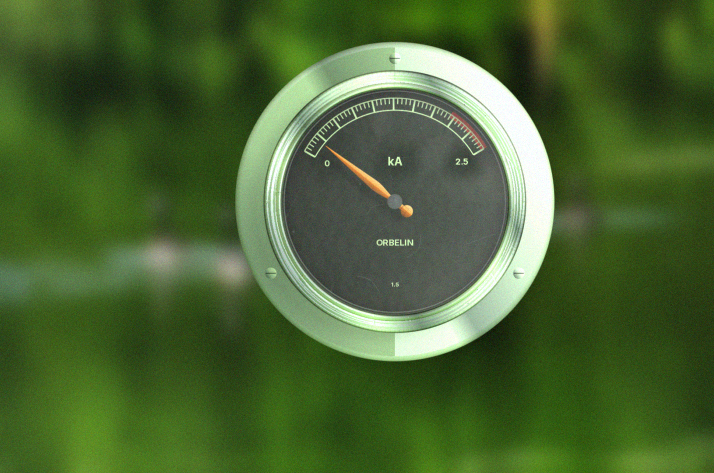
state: 0.2 kA
